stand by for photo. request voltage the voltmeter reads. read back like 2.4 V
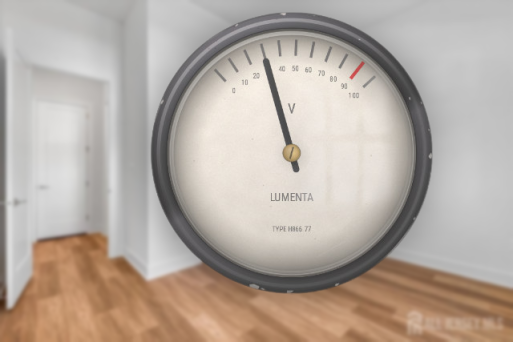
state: 30 V
